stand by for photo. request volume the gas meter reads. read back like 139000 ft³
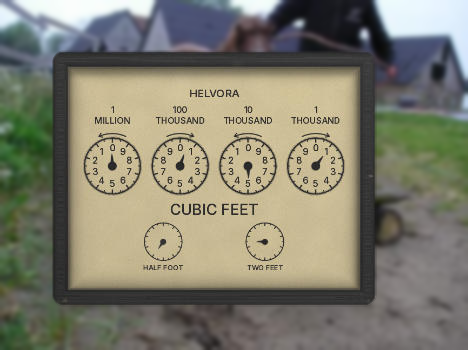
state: 5100 ft³
